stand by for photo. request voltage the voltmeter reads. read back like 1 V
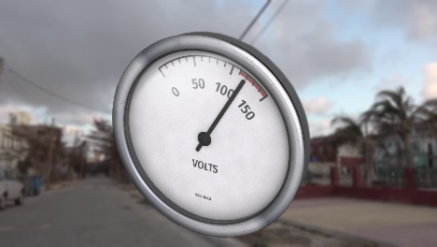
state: 120 V
